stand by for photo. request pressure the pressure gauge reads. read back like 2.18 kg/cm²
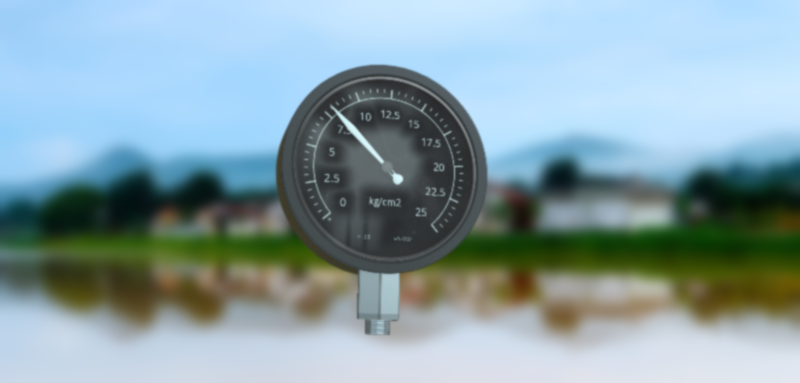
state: 8 kg/cm²
